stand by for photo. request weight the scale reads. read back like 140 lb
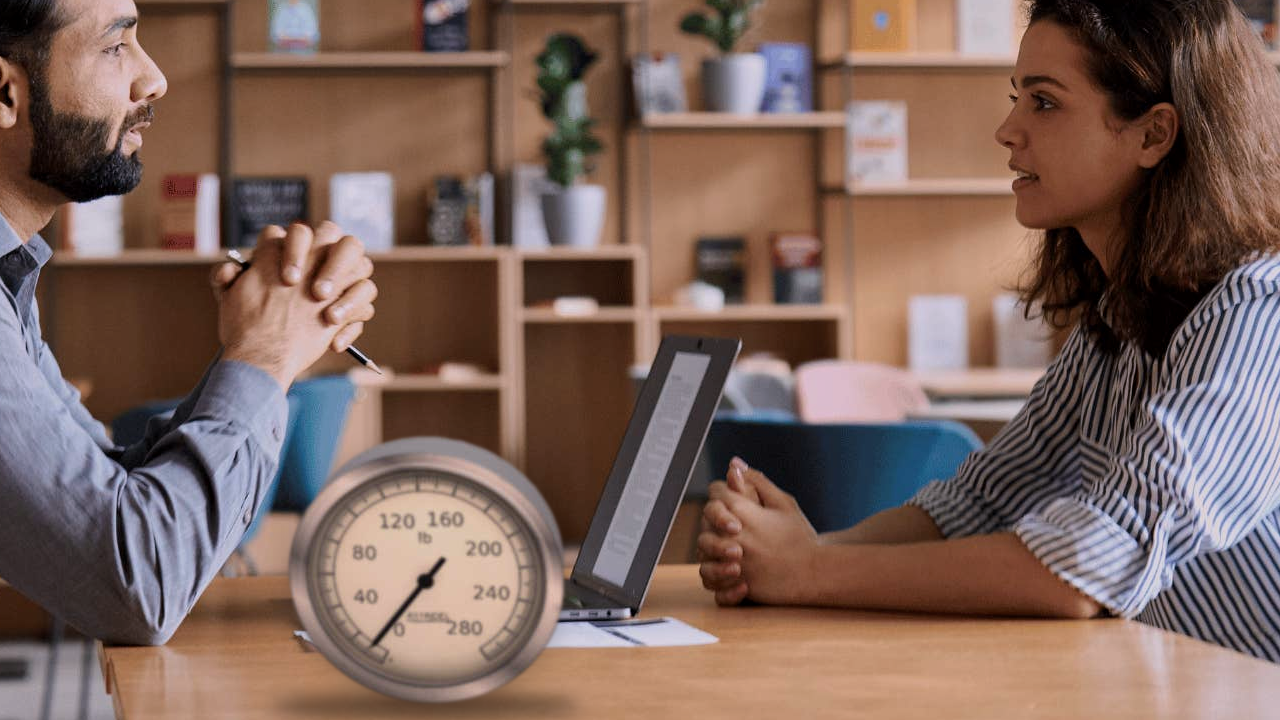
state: 10 lb
